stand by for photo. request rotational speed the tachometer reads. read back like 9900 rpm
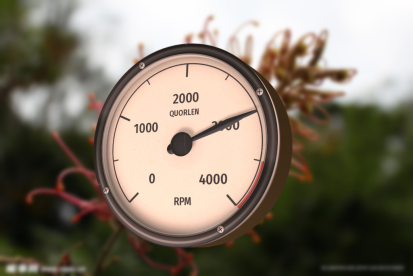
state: 3000 rpm
